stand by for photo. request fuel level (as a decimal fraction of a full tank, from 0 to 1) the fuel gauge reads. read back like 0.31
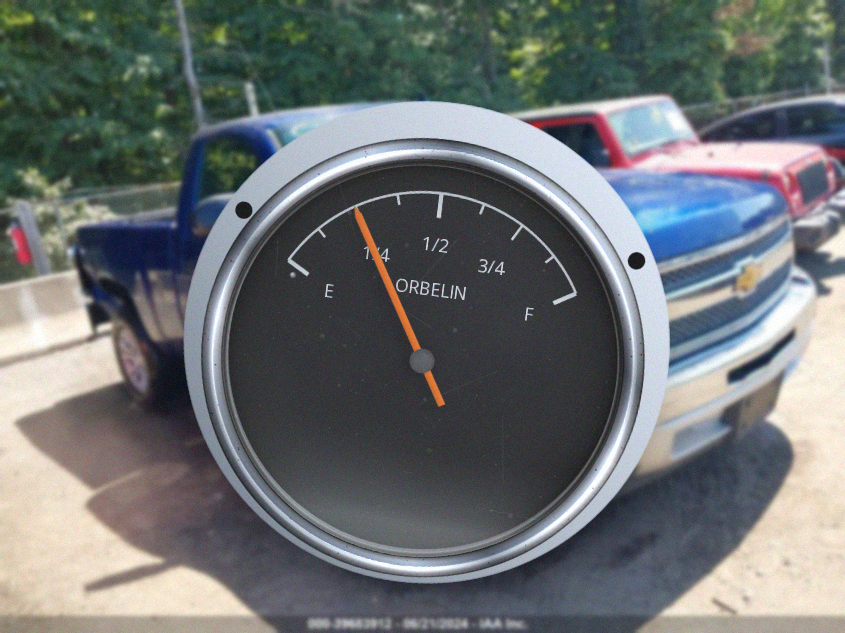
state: 0.25
